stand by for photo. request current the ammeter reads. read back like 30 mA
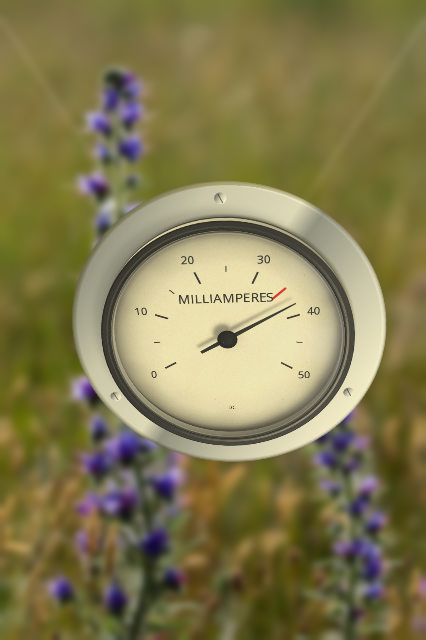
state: 37.5 mA
